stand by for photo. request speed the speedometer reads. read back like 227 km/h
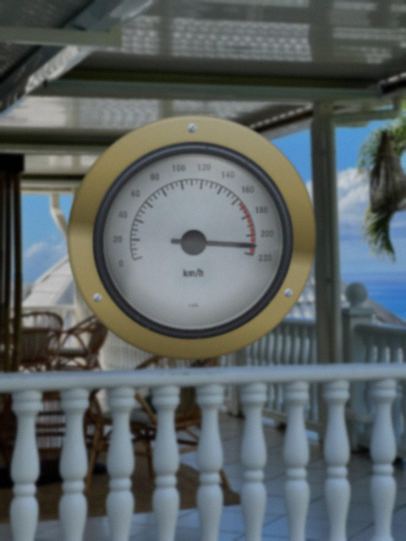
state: 210 km/h
